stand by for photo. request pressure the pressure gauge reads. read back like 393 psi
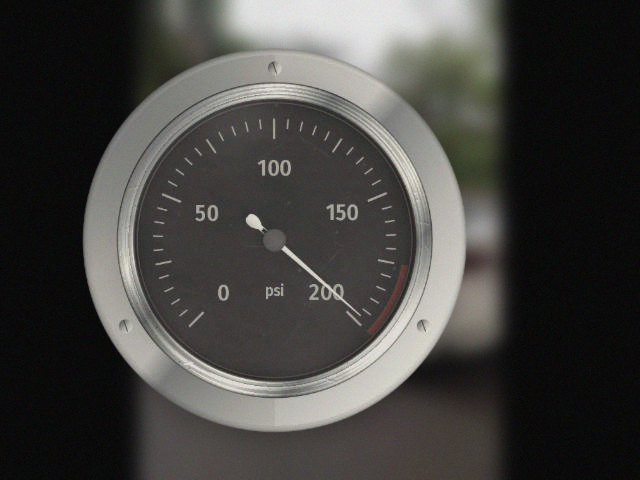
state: 197.5 psi
